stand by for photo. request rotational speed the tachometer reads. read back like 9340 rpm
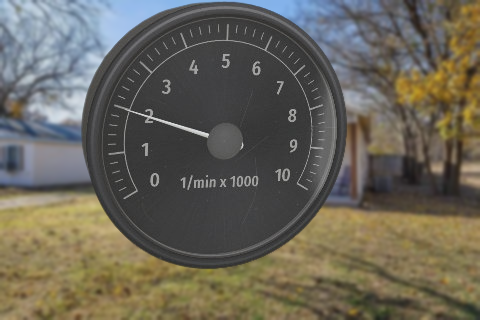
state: 2000 rpm
